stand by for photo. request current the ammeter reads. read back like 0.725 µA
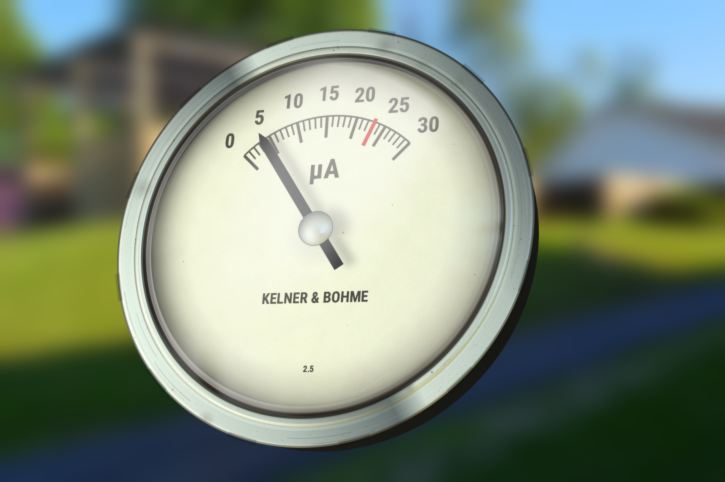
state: 4 µA
